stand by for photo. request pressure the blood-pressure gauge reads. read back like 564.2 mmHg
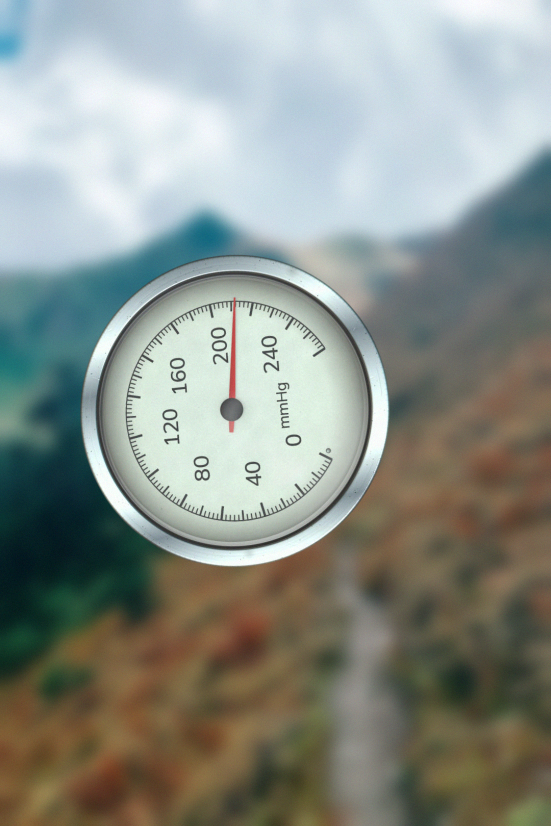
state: 212 mmHg
